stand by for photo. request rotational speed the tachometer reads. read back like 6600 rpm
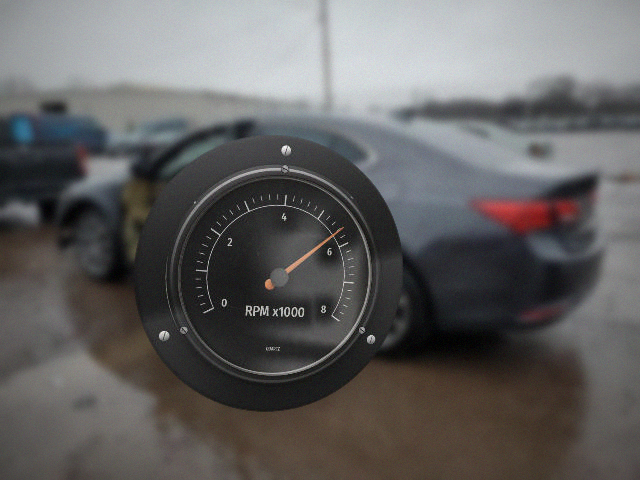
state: 5600 rpm
